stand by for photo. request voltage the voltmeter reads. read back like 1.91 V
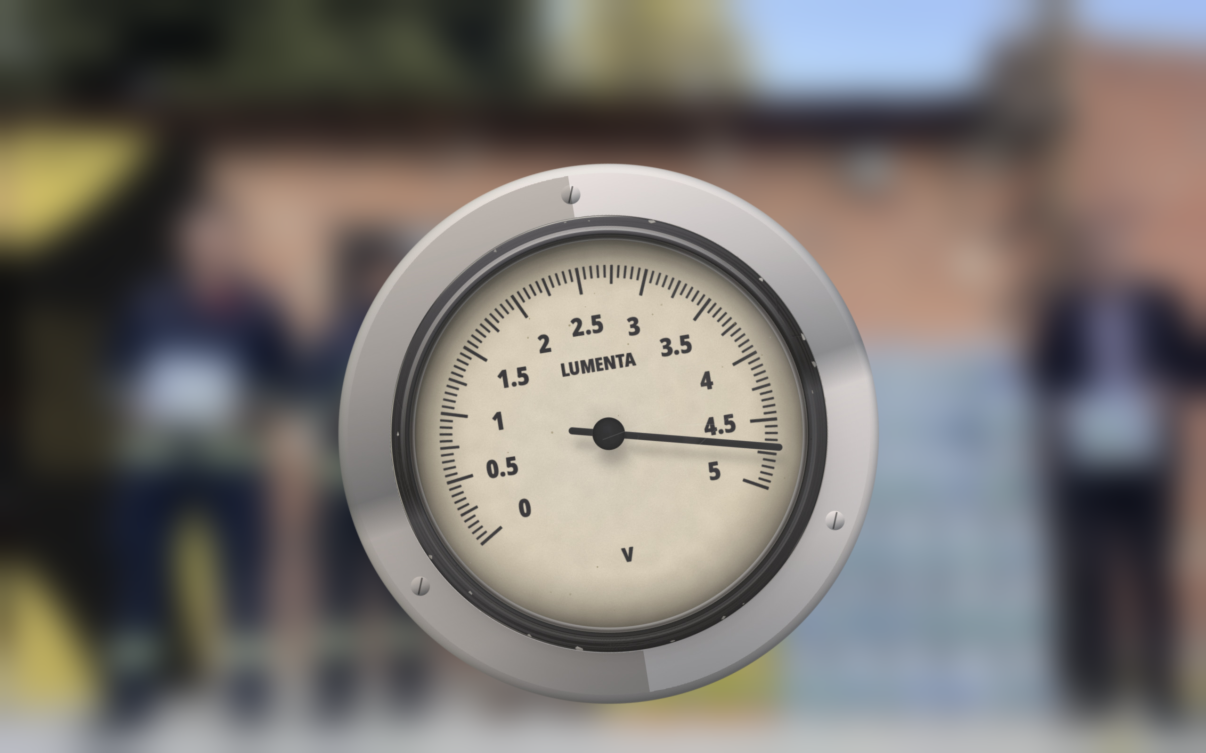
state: 4.7 V
